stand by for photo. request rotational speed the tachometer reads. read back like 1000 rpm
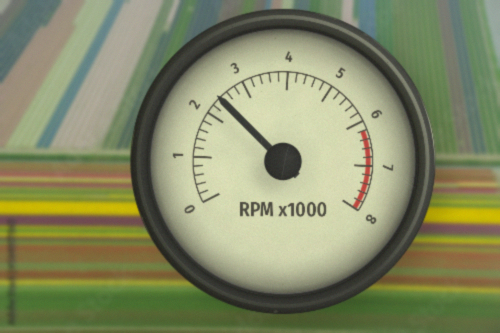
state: 2400 rpm
